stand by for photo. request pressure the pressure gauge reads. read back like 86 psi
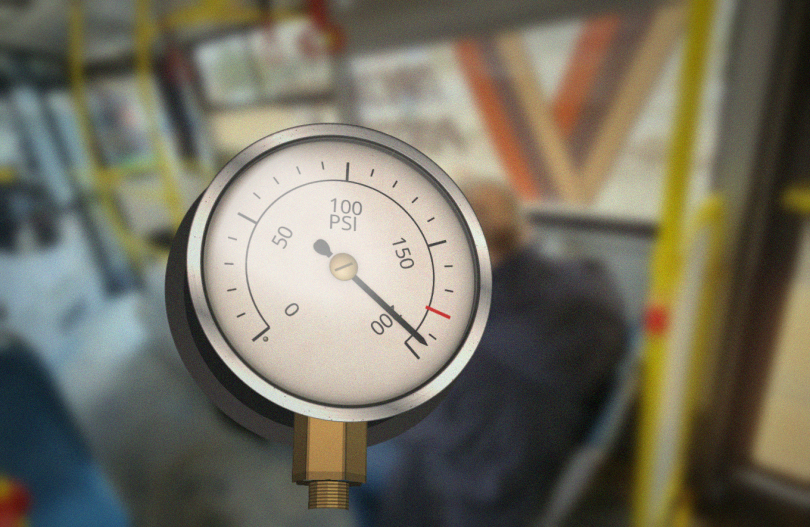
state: 195 psi
